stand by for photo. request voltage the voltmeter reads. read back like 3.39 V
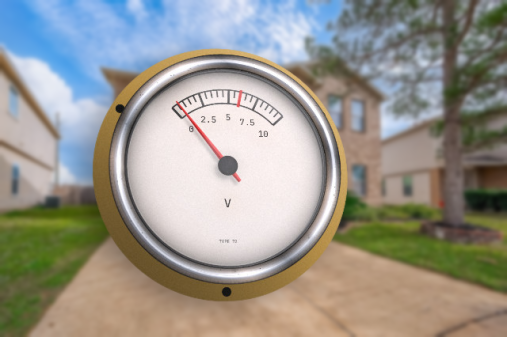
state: 0.5 V
